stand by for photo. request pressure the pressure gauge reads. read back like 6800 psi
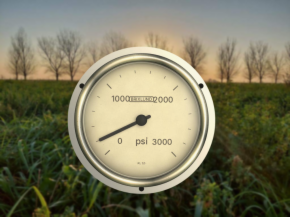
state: 200 psi
